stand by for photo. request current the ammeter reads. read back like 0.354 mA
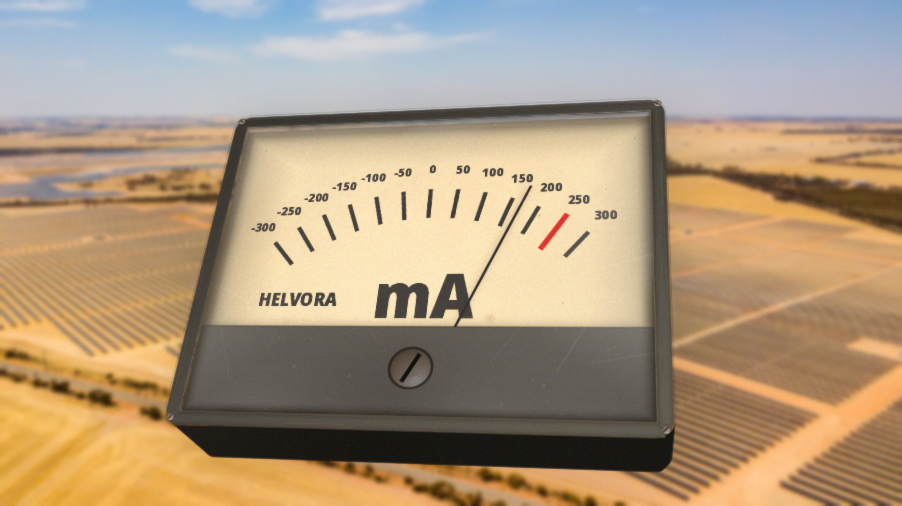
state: 175 mA
